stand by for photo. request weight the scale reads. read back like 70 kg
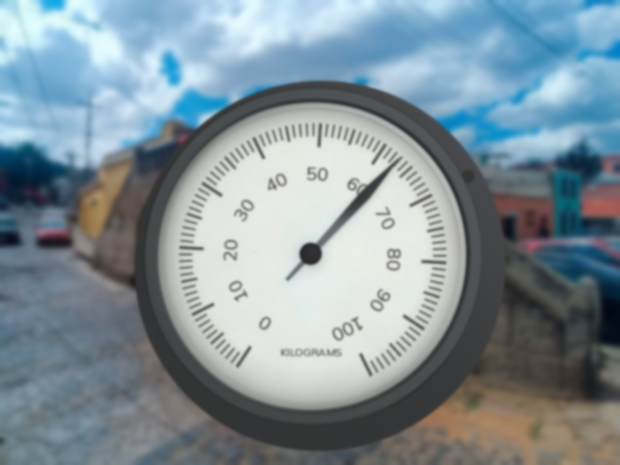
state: 63 kg
